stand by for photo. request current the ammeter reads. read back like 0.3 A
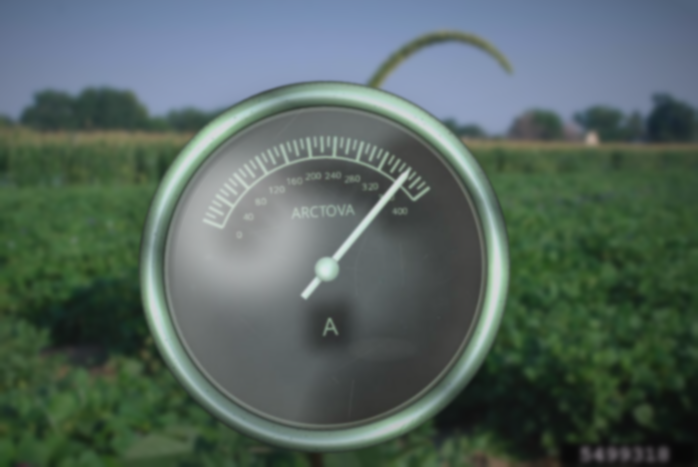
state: 360 A
